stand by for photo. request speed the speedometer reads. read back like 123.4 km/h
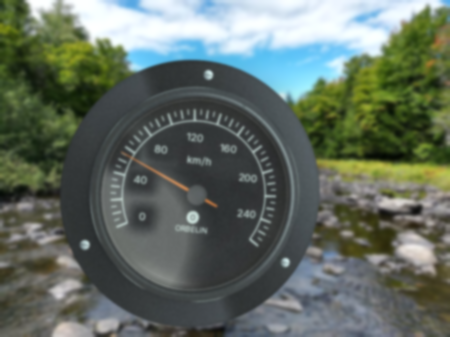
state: 55 km/h
